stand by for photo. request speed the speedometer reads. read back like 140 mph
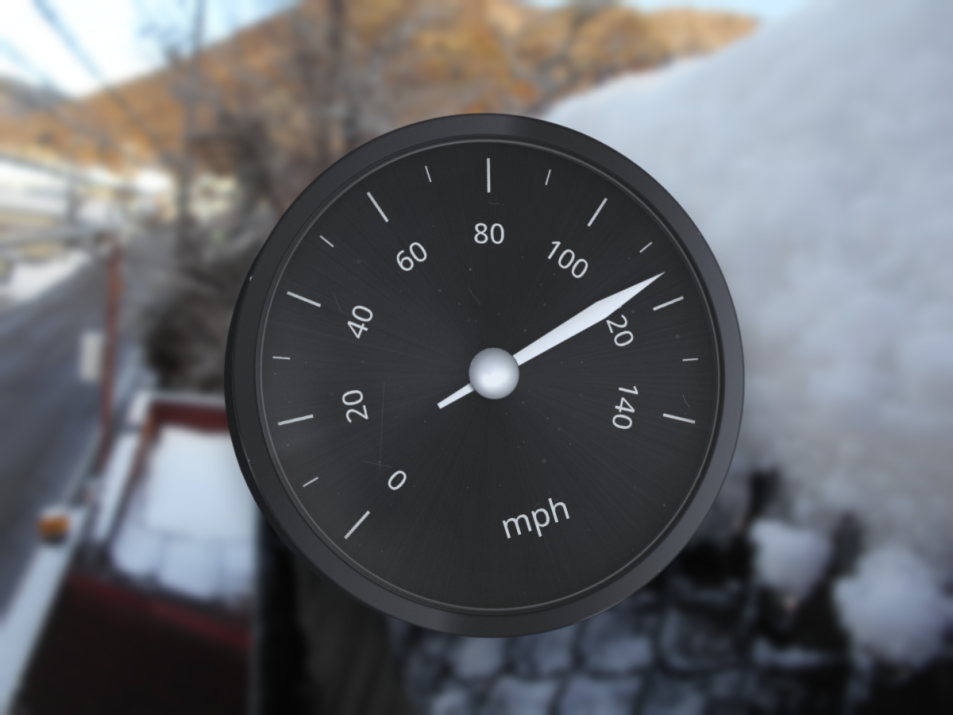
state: 115 mph
